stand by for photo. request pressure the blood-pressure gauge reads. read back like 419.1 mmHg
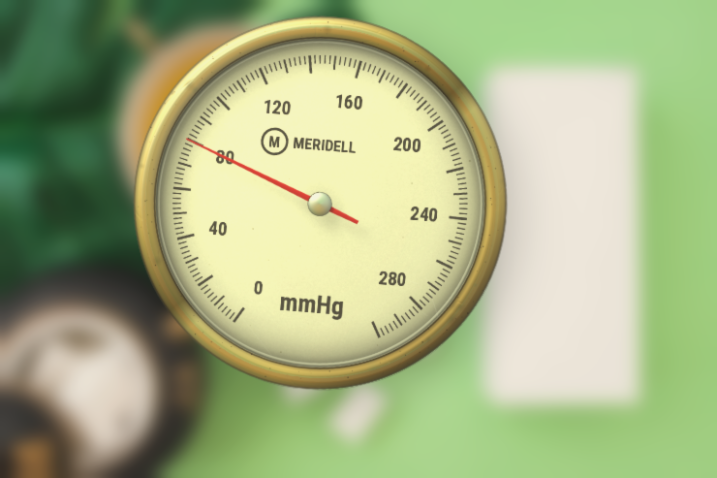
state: 80 mmHg
